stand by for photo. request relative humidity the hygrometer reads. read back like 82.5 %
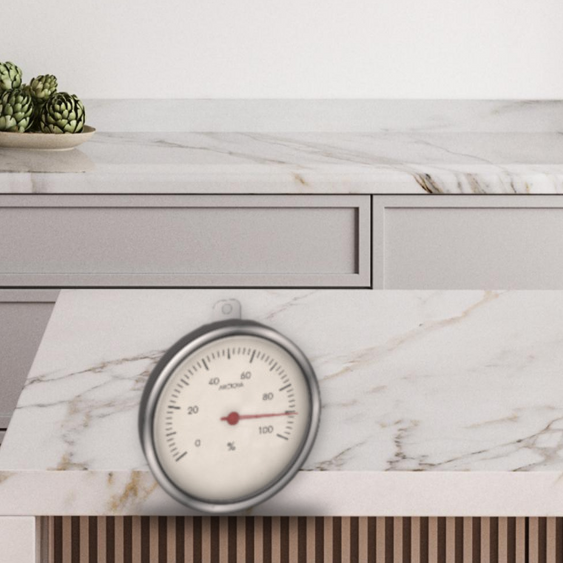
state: 90 %
